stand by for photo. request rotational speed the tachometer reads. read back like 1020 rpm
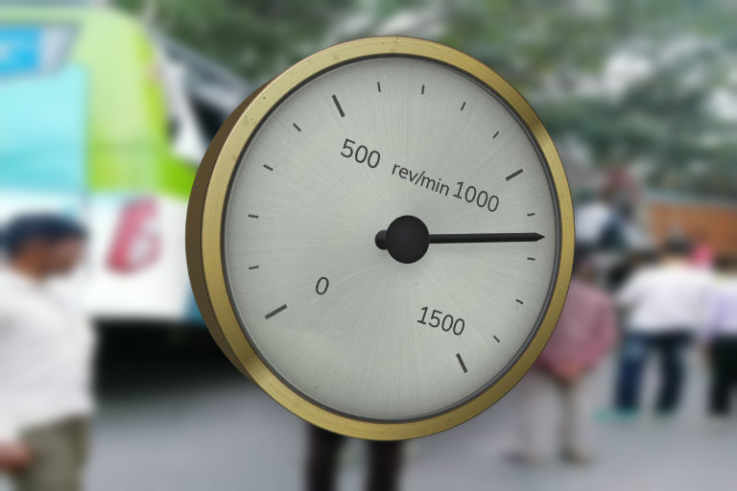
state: 1150 rpm
